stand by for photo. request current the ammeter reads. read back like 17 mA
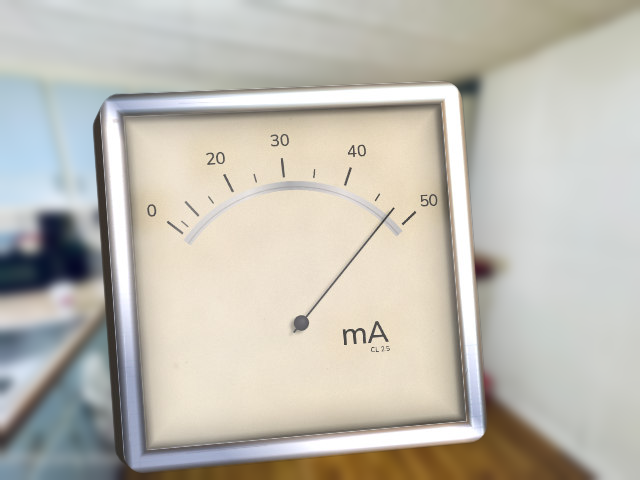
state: 47.5 mA
